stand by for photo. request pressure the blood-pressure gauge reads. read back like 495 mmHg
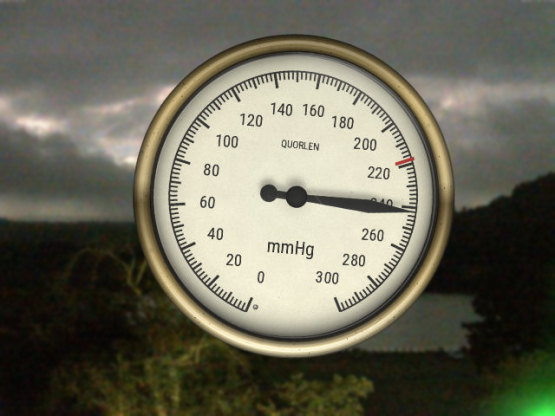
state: 242 mmHg
